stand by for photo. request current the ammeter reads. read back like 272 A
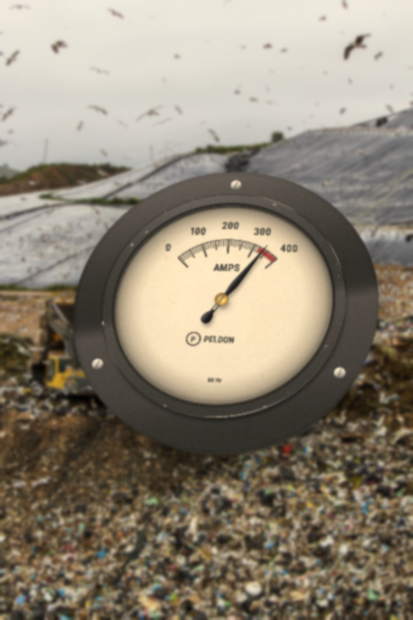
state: 350 A
